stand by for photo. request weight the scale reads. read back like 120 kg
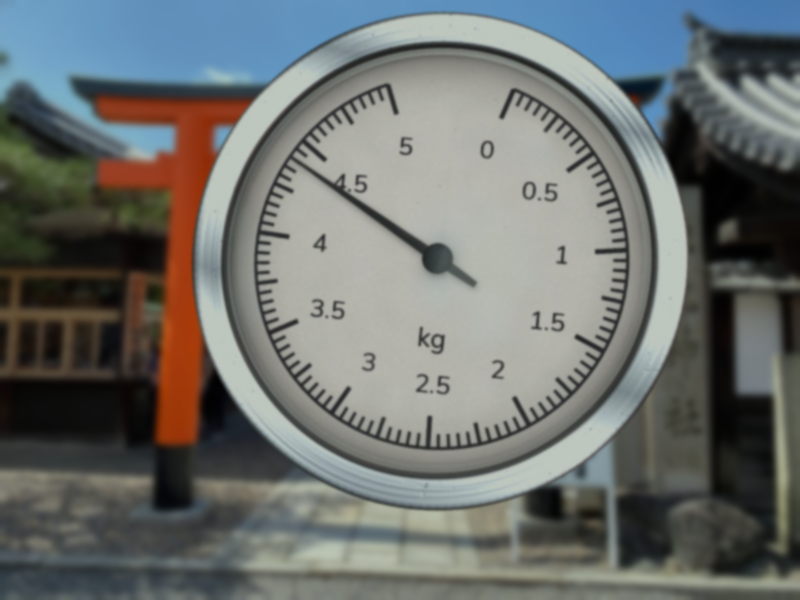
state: 4.4 kg
